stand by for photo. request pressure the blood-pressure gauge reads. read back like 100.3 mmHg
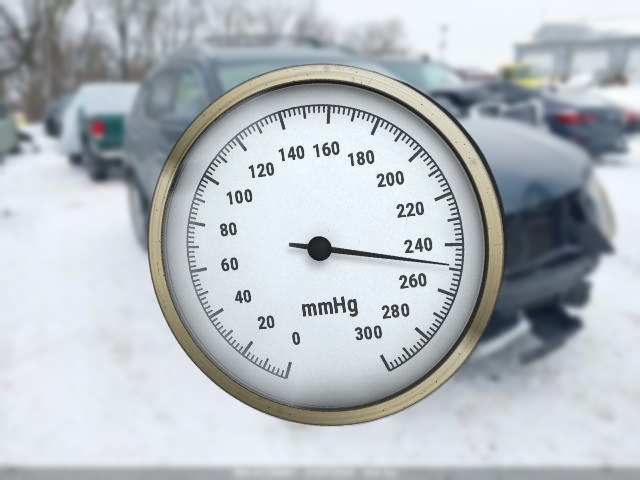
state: 248 mmHg
